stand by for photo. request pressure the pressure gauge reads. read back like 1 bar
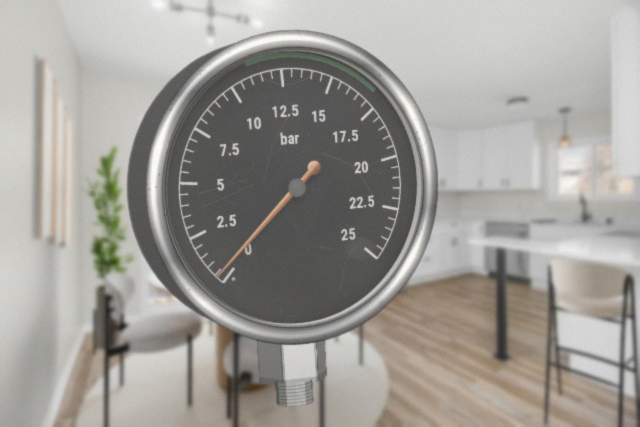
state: 0.5 bar
